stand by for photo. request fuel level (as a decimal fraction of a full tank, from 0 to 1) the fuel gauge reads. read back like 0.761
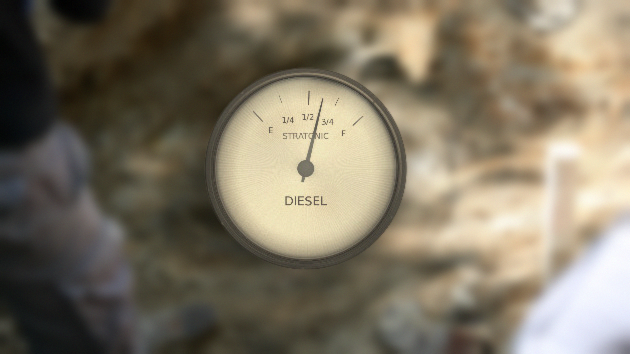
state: 0.625
